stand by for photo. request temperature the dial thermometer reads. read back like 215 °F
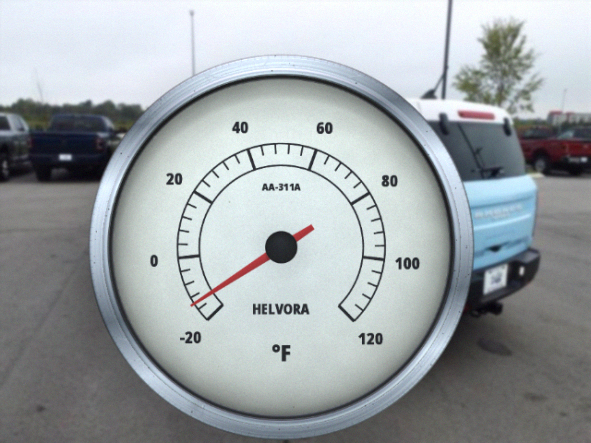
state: -14 °F
